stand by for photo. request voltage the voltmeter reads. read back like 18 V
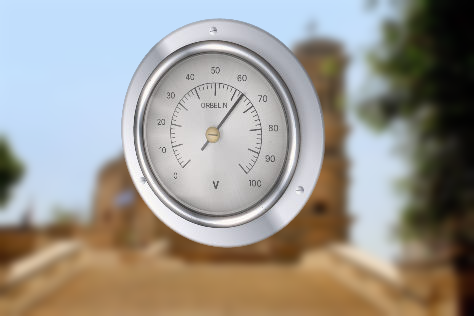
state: 64 V
